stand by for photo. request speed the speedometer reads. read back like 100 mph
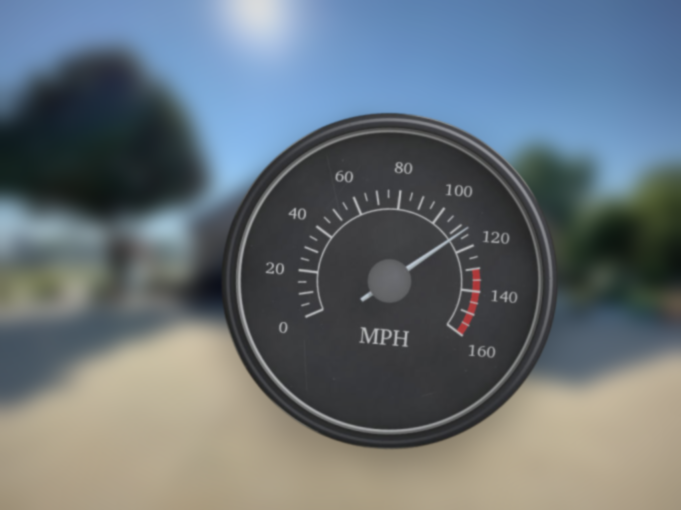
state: 112.5 mph
